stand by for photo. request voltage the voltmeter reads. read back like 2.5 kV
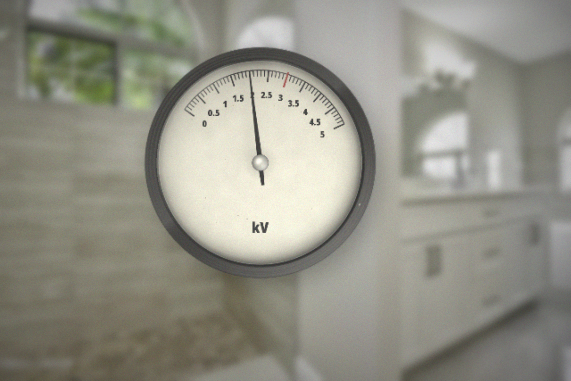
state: 2 kV
